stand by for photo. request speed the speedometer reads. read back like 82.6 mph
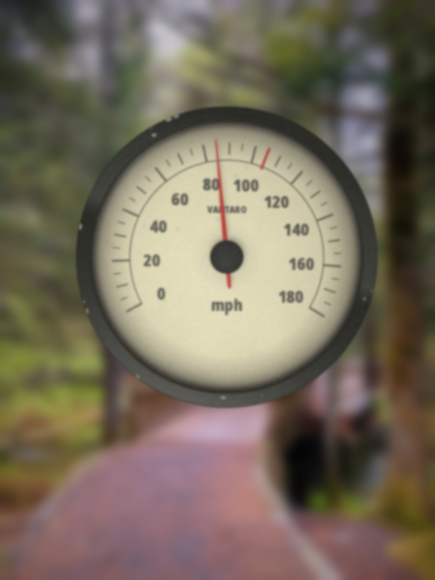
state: 85 mph
